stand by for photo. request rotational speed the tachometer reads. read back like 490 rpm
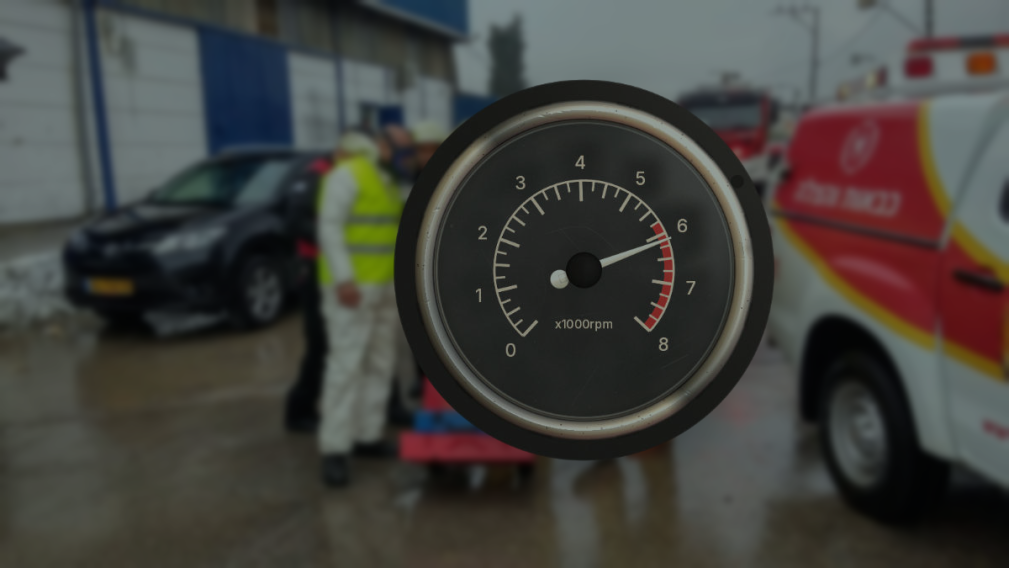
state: 6125 rpm
